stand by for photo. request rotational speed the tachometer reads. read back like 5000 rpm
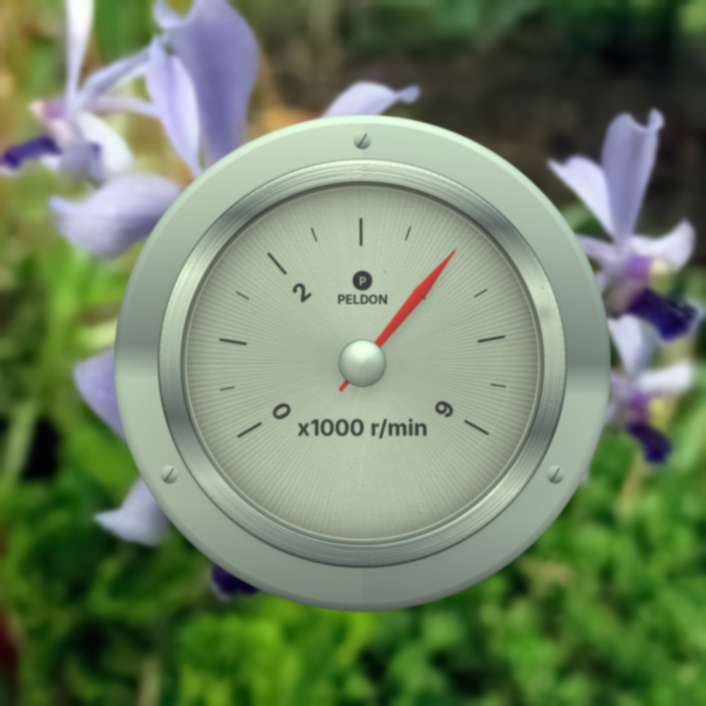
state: 4000 rpm
